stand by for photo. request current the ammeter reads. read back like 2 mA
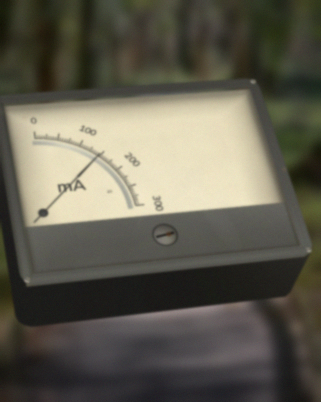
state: 150 mA
